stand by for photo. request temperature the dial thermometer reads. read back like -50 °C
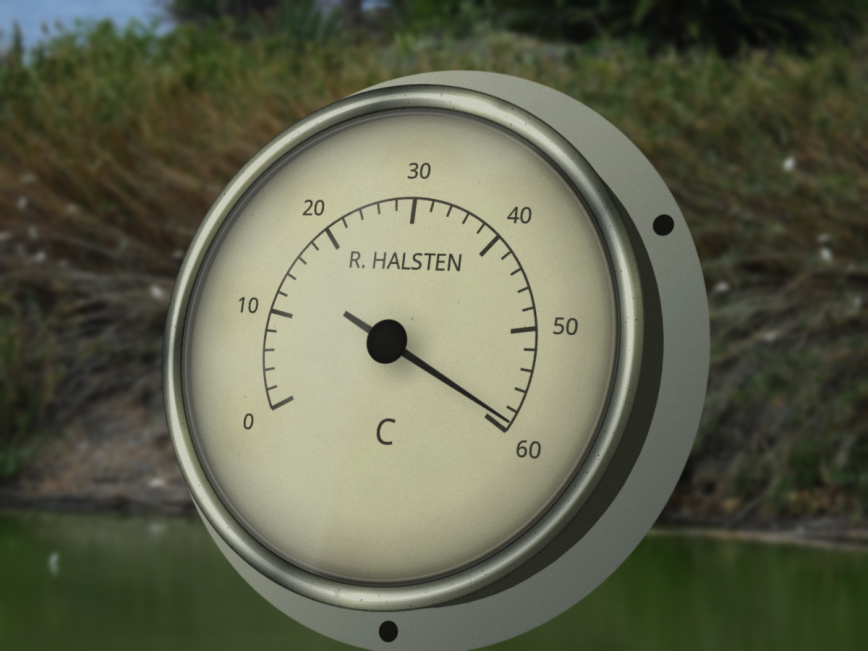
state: 59 °C
